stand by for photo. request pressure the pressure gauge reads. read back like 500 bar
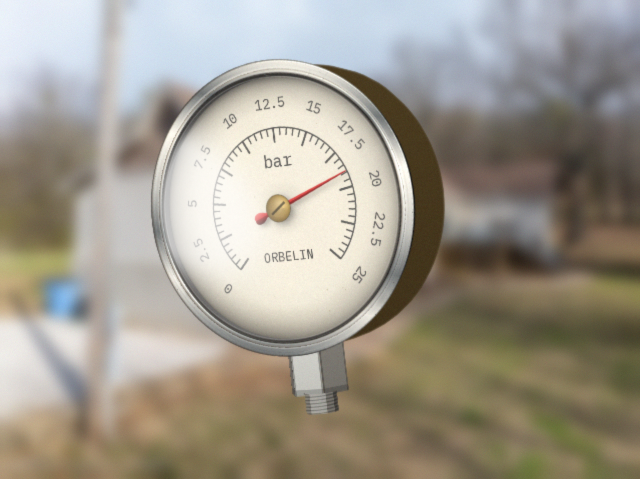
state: 19 bar
